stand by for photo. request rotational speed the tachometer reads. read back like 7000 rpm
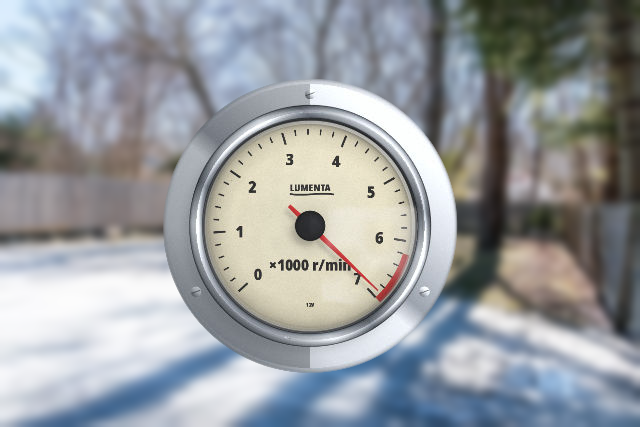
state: 6900 rpm
